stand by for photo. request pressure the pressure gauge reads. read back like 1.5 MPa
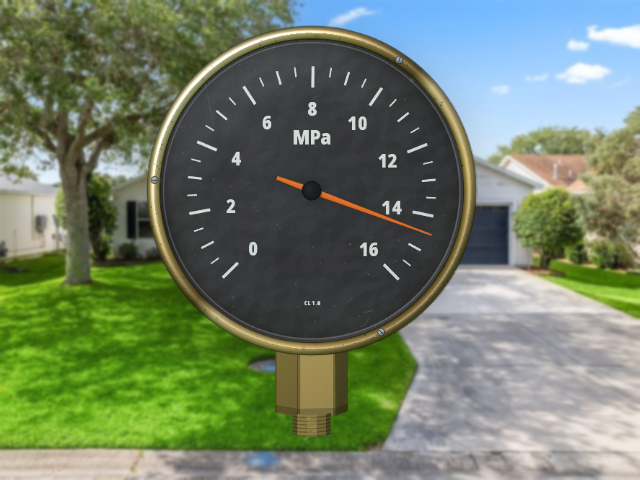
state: 14.5 MPa
